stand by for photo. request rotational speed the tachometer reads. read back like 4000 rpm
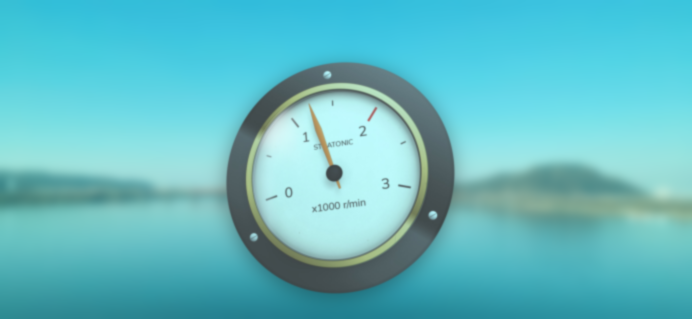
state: 1250 rpm
